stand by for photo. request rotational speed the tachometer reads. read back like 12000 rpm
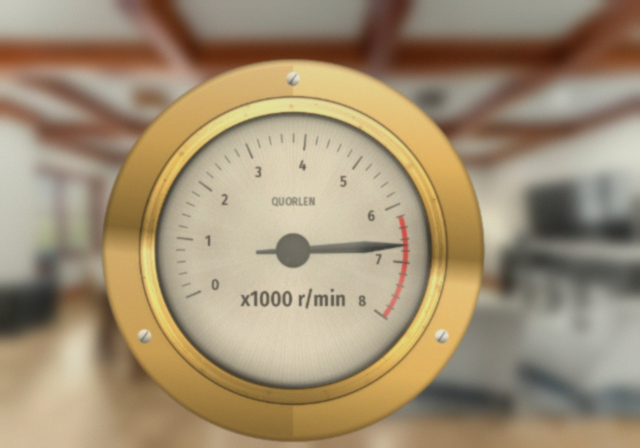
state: 6700 rpm
